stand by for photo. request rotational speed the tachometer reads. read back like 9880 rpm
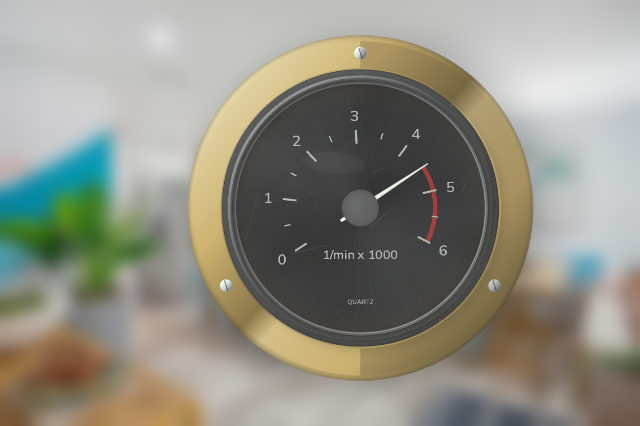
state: 4500 rpm
